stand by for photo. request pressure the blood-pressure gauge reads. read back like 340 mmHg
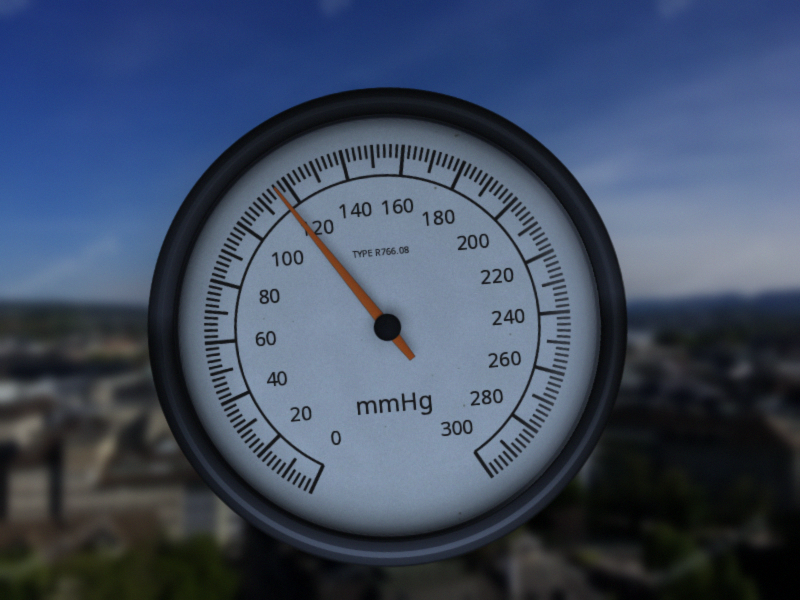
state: 116 mmHg
